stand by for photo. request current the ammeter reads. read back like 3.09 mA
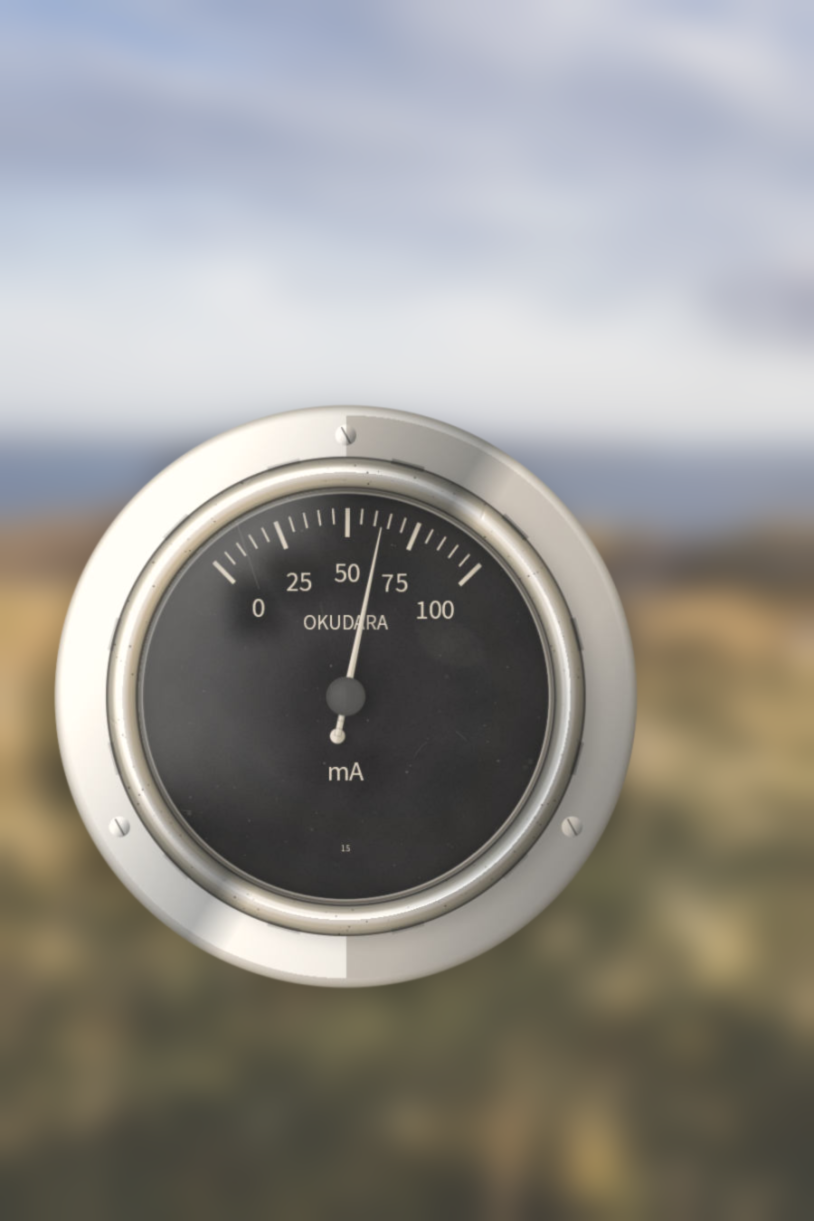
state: 62.5 mA
